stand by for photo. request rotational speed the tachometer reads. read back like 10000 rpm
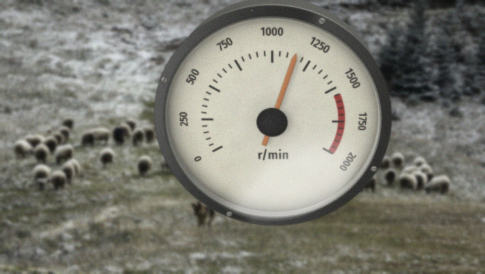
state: 1150 rpm
